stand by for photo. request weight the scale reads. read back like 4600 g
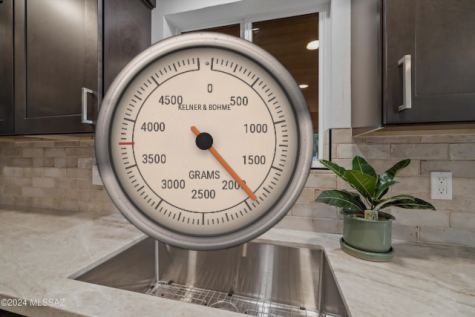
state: 1900 g
